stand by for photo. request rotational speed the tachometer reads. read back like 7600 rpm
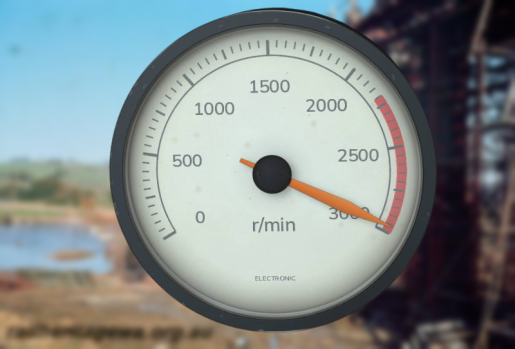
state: 2950 rpm
